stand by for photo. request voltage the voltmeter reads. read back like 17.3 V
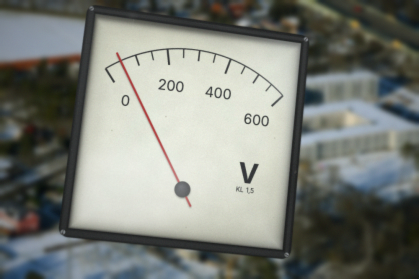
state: 50 V
